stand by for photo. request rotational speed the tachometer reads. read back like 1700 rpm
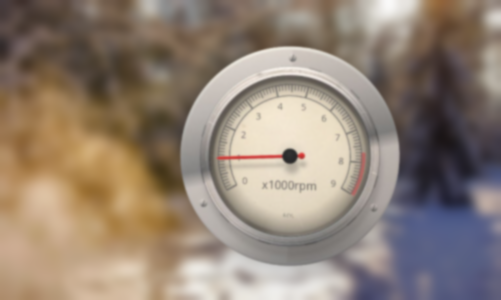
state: 1000 rpm
